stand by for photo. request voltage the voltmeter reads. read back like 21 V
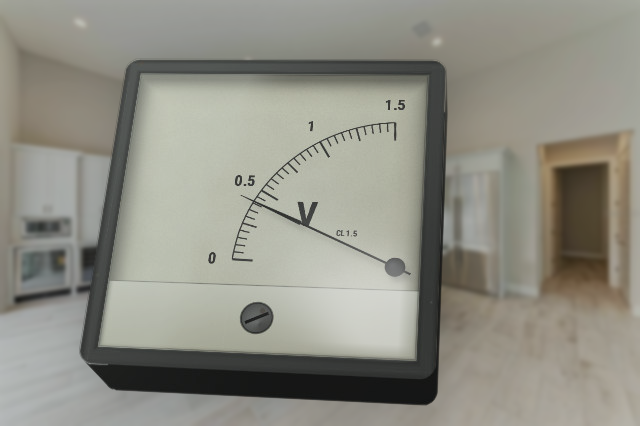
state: 0.4 V
